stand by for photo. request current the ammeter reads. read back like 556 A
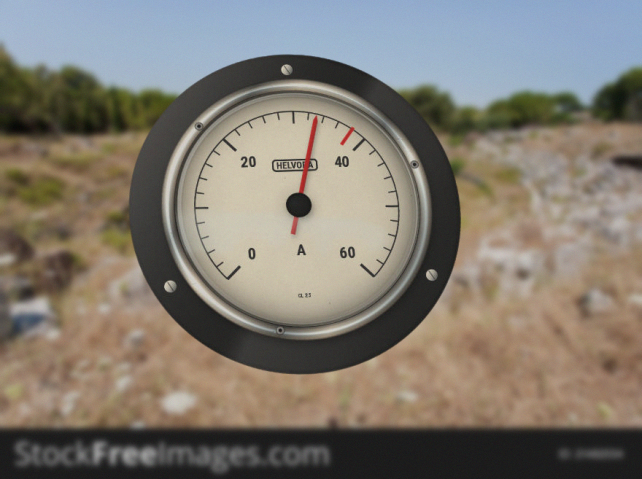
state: 33 A
